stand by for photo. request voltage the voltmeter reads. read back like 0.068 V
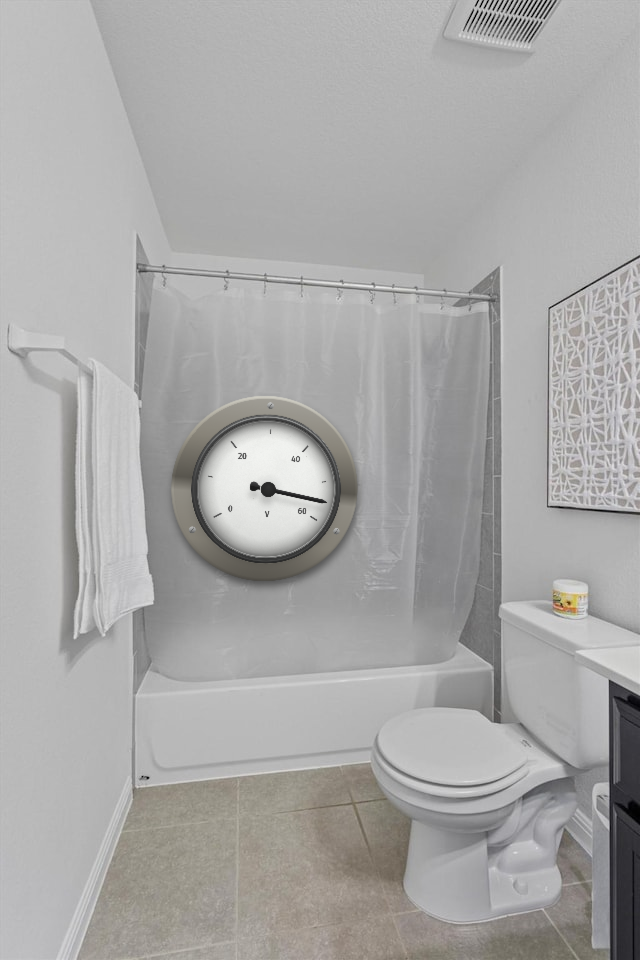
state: 55 V
